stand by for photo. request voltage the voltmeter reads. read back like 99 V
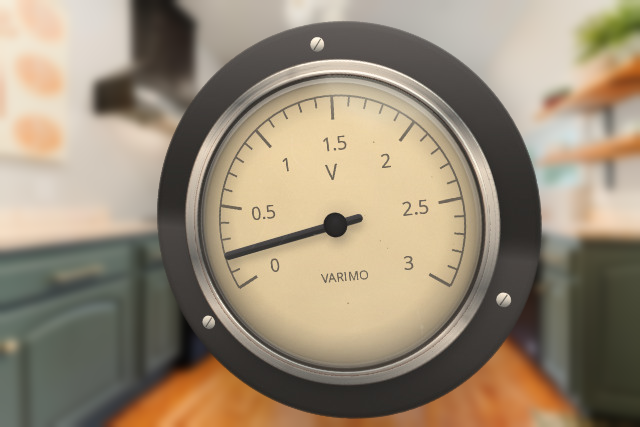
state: 0.2 V
